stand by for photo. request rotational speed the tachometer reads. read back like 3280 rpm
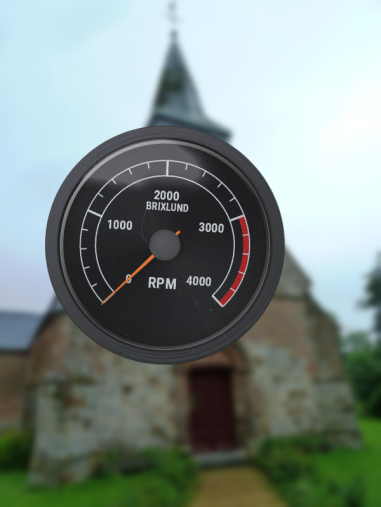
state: 0 rpm
